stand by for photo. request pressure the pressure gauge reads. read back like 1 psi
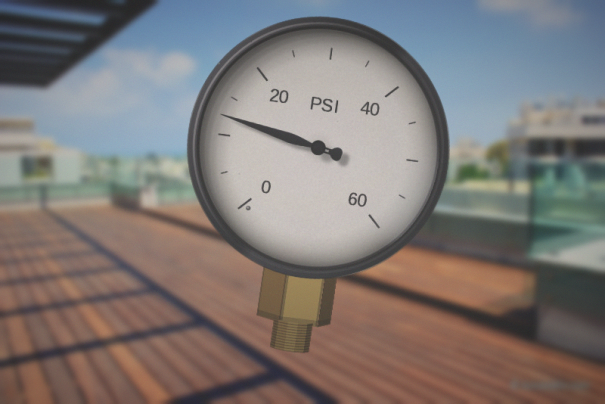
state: 12.5 psi
